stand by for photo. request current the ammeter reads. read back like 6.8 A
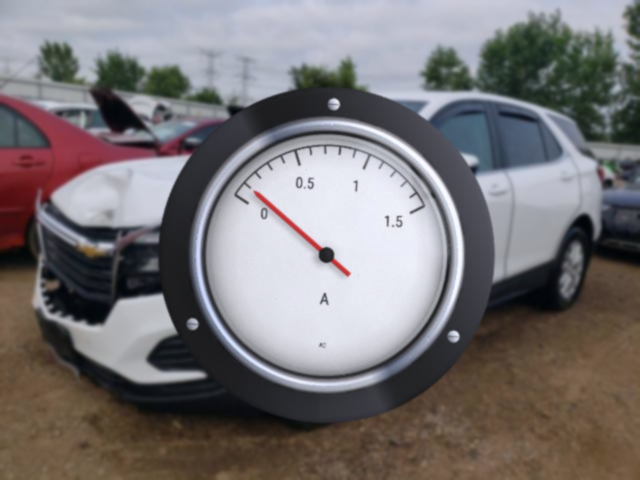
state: 0.1 A
